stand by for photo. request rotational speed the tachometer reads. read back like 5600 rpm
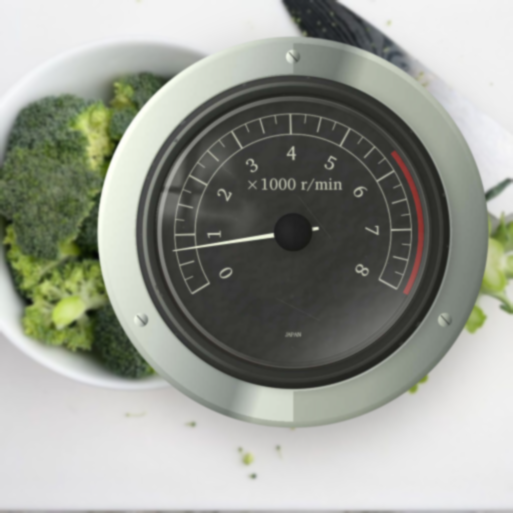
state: 750 rpm
